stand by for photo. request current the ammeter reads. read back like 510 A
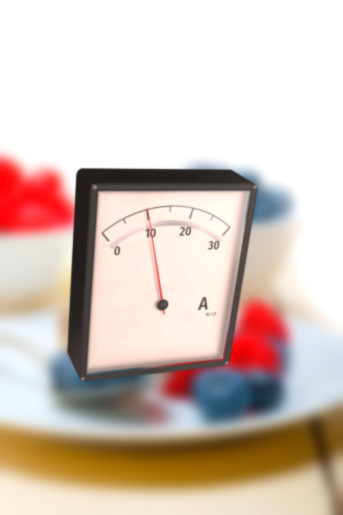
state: 10 A
